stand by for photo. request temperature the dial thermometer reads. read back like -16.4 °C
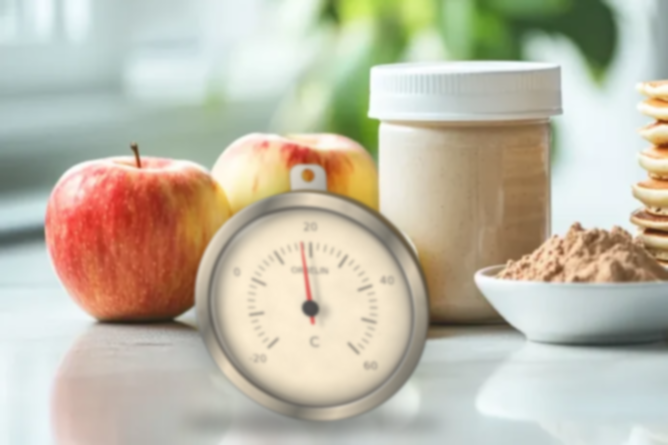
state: 18 °C
